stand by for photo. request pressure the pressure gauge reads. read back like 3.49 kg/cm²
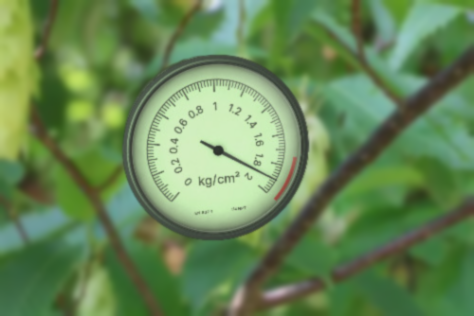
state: 1.9 kg/cm²
